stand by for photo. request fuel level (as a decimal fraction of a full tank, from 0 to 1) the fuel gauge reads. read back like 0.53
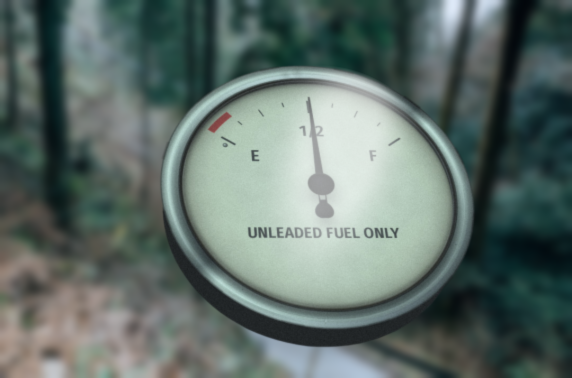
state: 0.5
